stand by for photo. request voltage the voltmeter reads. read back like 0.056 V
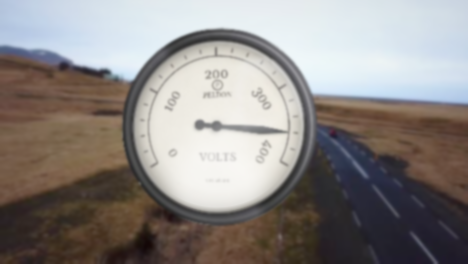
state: 360 V
